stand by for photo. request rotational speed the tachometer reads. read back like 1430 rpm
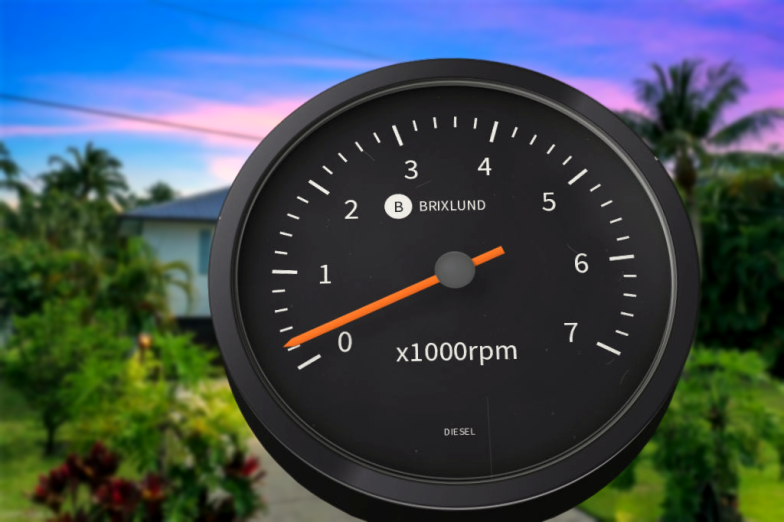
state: 200 rpm
